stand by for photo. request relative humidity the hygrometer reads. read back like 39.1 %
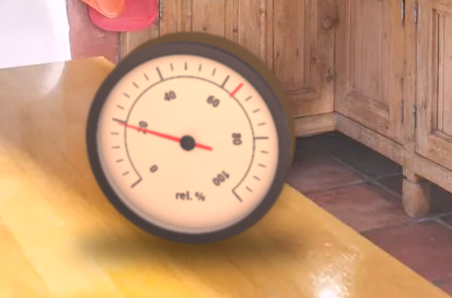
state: 20 %
